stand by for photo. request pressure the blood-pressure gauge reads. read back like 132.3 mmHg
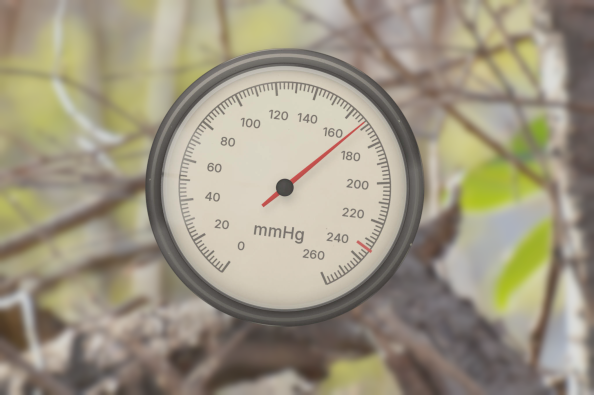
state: 168 mmHg
